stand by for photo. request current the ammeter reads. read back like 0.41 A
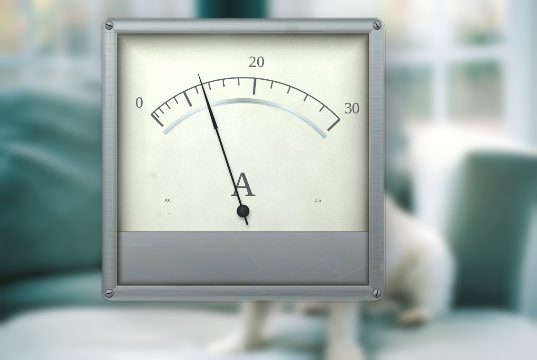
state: 13 A
